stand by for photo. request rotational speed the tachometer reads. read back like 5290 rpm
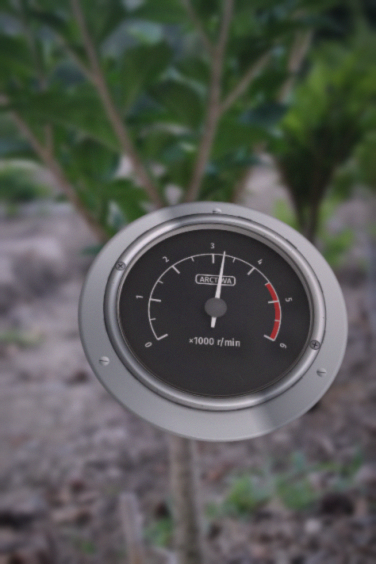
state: 3250 rpm
